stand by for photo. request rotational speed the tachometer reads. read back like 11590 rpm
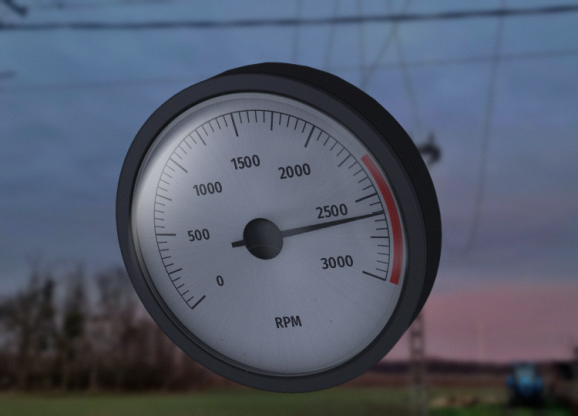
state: 2600 rpm
